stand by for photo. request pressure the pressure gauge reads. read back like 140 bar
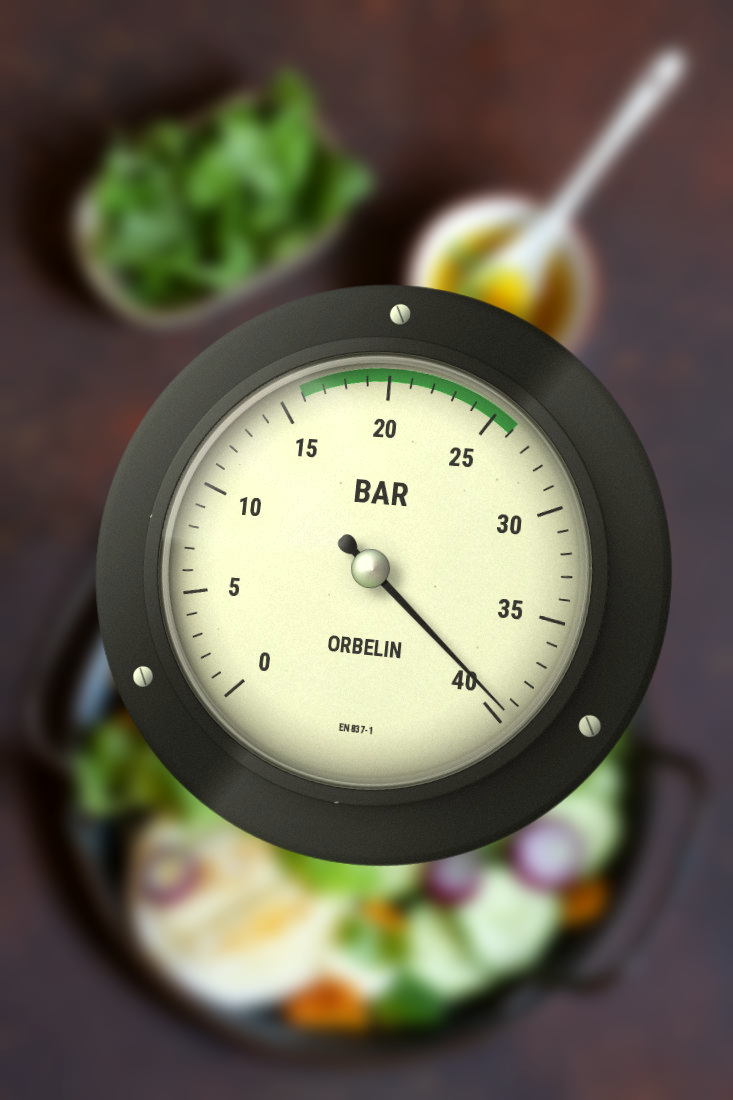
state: 39.5 bar
